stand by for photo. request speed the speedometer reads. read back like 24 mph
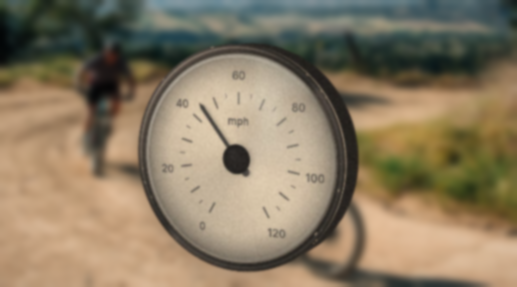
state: 45 mph
